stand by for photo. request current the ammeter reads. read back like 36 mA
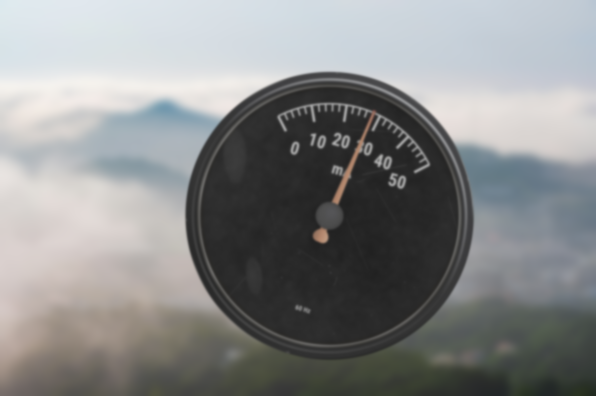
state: 28 mA
